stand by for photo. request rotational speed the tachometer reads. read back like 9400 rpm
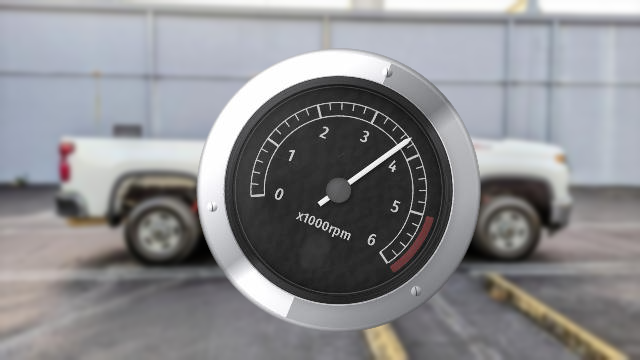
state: 3700 rpm
